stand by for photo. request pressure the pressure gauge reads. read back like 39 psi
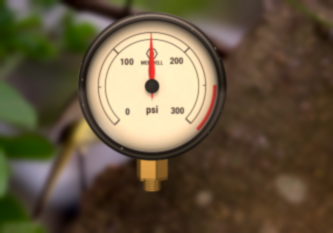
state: 150 psi
